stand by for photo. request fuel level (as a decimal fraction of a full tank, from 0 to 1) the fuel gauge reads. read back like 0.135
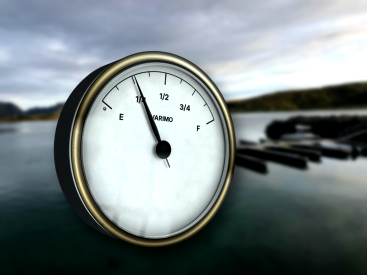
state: 0.25
